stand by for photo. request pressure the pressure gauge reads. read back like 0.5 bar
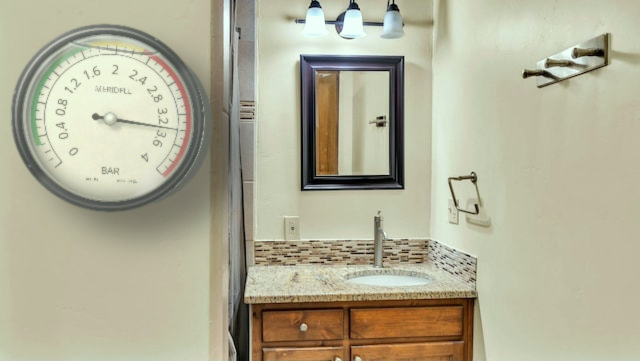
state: 3.4 bar
